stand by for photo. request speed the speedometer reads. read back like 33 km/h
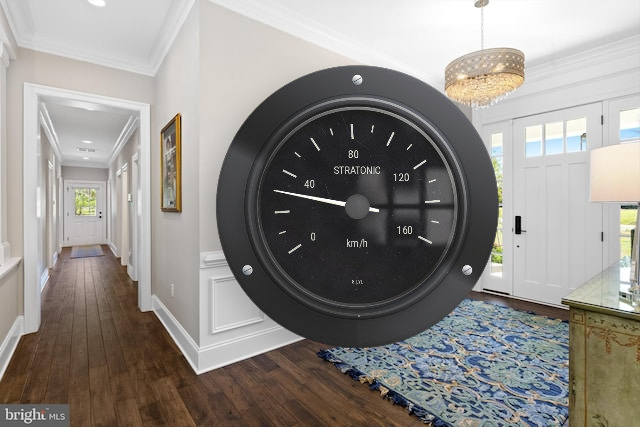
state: 30 km/h
